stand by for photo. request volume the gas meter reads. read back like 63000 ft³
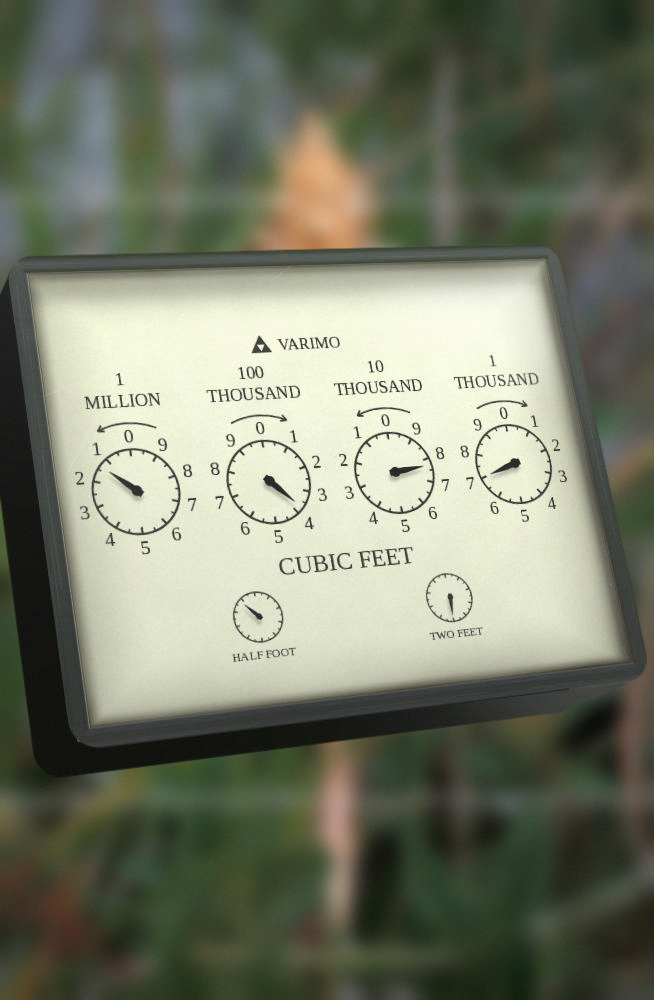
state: 137700 ft³
